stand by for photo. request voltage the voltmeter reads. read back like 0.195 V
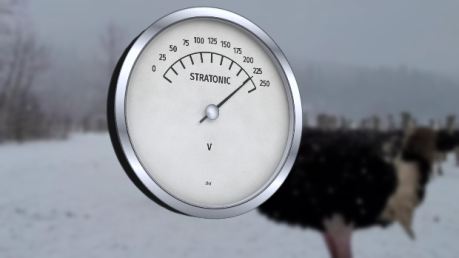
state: 225 V
